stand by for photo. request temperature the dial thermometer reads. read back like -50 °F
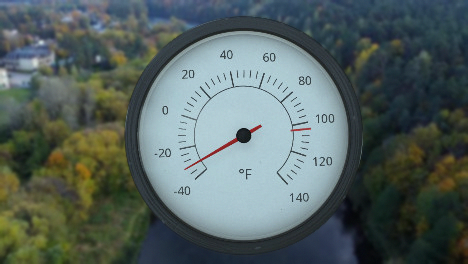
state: -32 °F
